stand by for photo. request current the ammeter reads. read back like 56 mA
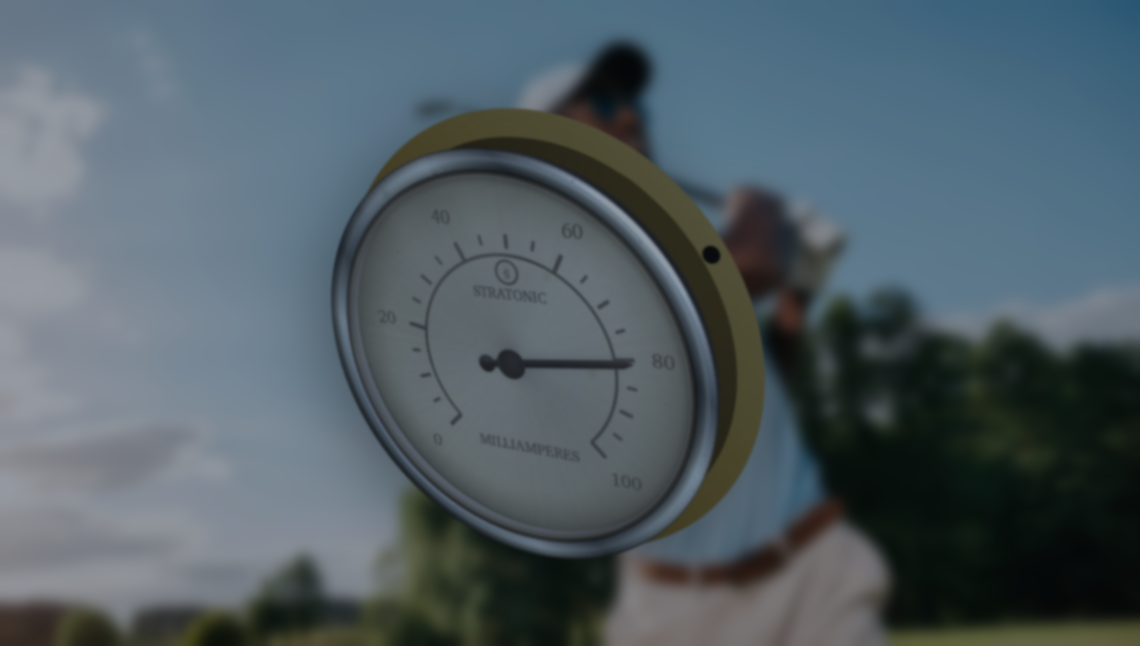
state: 80 mA
